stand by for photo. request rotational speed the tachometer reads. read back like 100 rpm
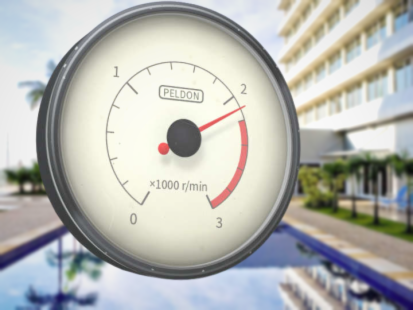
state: 2100 rpm
